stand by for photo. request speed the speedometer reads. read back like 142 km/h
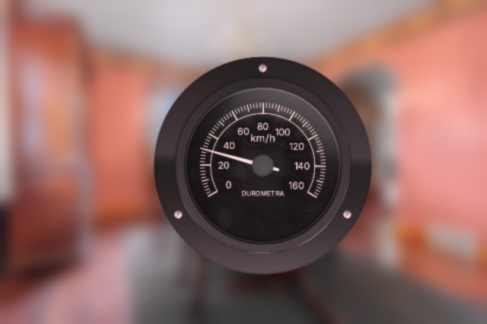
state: 30 km/h
